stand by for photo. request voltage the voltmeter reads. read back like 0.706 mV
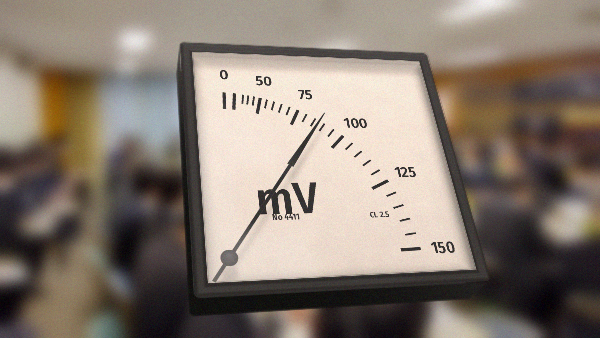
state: 87.5 mV
